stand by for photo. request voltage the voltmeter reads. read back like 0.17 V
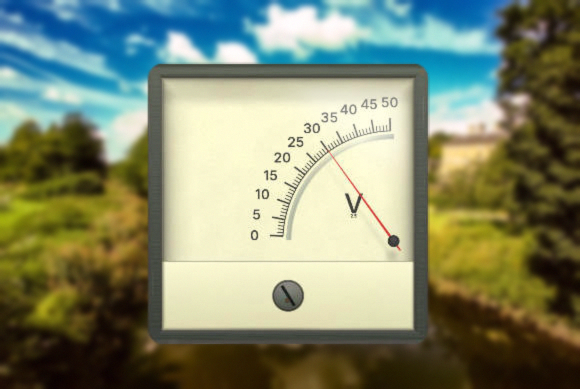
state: 30 V
